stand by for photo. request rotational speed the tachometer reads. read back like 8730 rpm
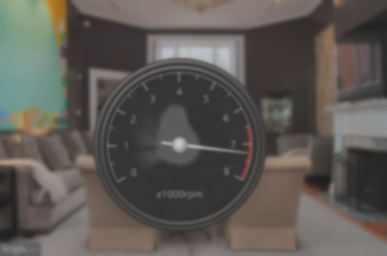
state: 7250 rpm
